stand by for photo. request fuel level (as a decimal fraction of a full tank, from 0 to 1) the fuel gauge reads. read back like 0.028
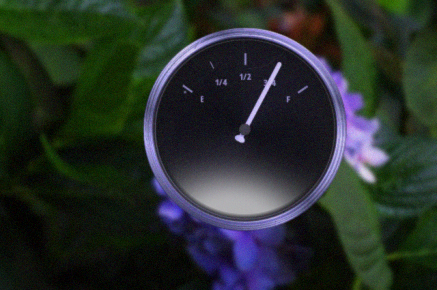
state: 0.75
